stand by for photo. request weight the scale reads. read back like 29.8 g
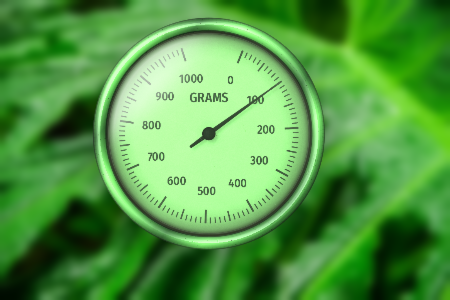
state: 100 g
